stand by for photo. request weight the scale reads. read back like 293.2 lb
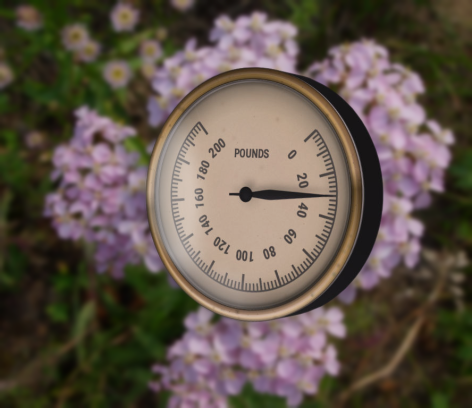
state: 30 lb
